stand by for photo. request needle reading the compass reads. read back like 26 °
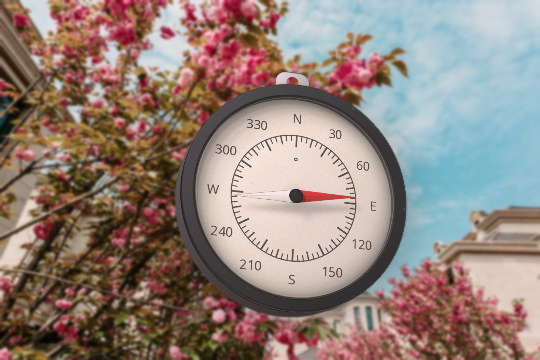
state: 85 °
